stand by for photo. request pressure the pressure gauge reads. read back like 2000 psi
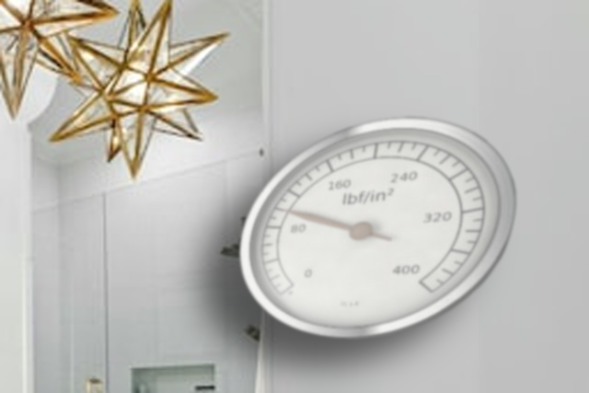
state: 100 psi
